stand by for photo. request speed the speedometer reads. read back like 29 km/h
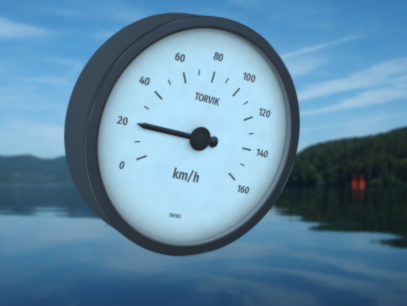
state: 20 km/h
